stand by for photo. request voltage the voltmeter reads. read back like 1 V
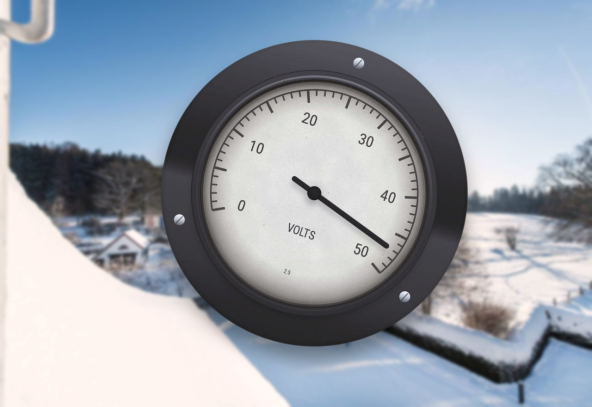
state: 47 V
